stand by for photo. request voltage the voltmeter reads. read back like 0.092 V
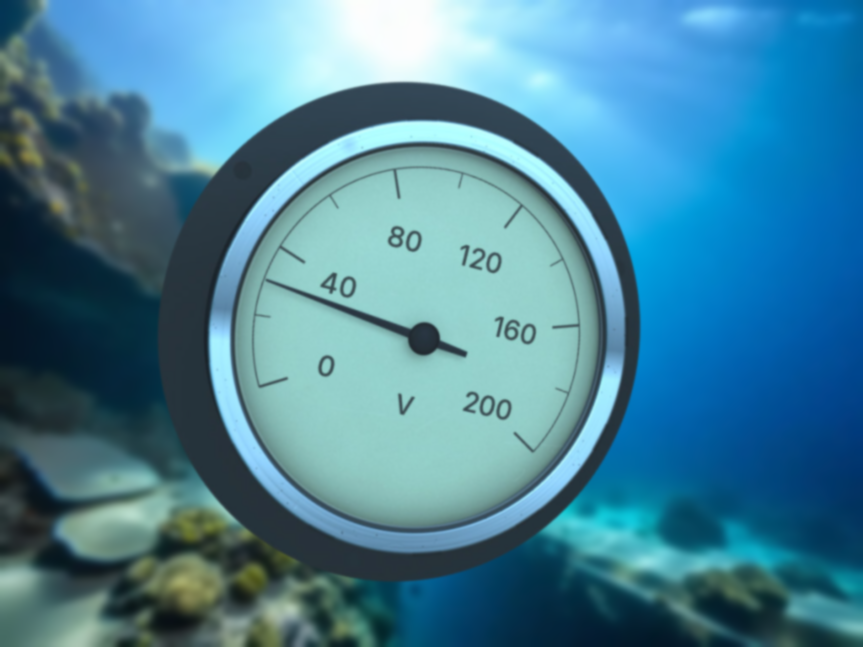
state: 30 V
